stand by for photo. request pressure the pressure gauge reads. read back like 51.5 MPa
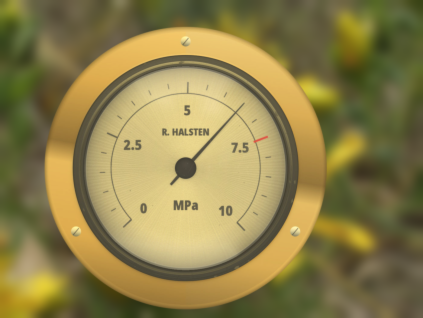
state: 6.5 MPa
